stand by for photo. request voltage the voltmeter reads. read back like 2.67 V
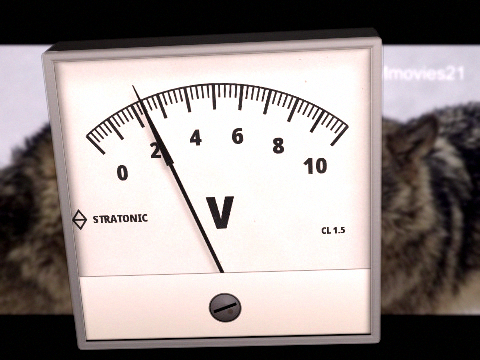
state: 2.4 V
